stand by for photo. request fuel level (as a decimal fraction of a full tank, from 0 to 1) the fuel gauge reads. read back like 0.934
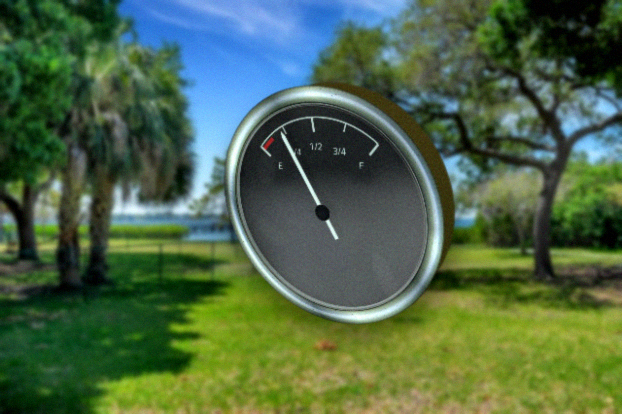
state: 0.25
